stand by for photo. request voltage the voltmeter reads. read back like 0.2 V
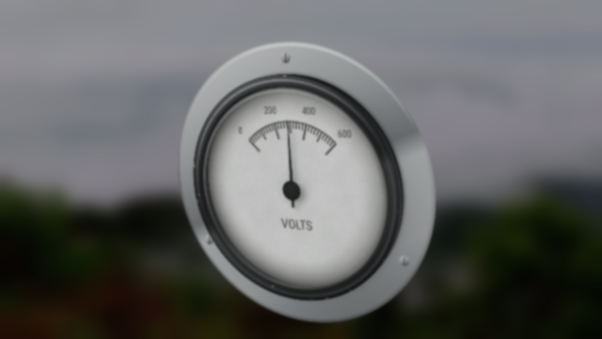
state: 300 V
